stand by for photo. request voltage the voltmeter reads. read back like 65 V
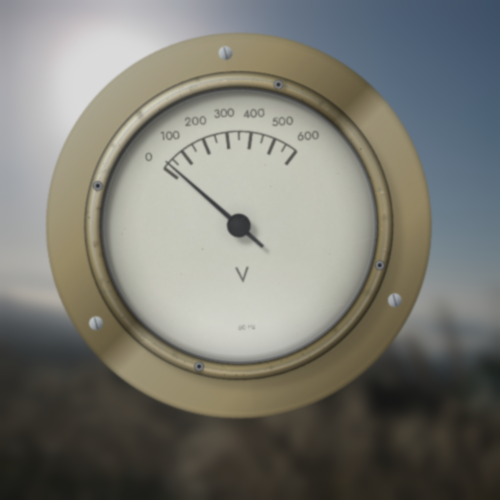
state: 25 V
